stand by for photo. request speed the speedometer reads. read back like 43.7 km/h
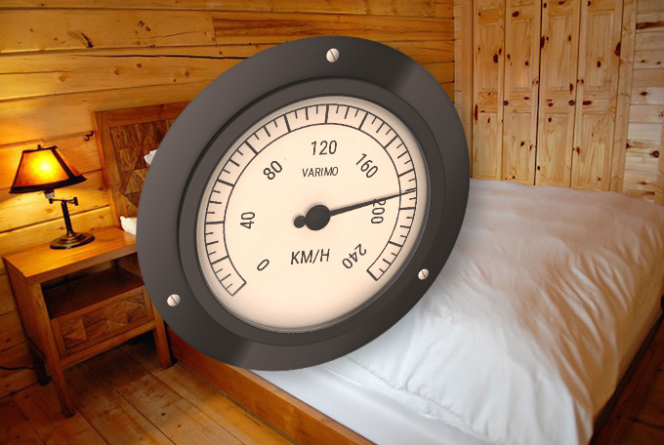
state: 190 km/h
